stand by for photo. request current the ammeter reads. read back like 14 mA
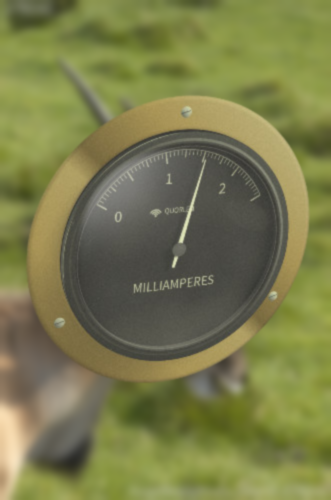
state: 1.5 mA
